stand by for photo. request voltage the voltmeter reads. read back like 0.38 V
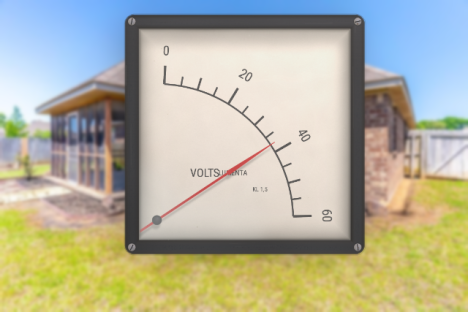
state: 37.5 V
